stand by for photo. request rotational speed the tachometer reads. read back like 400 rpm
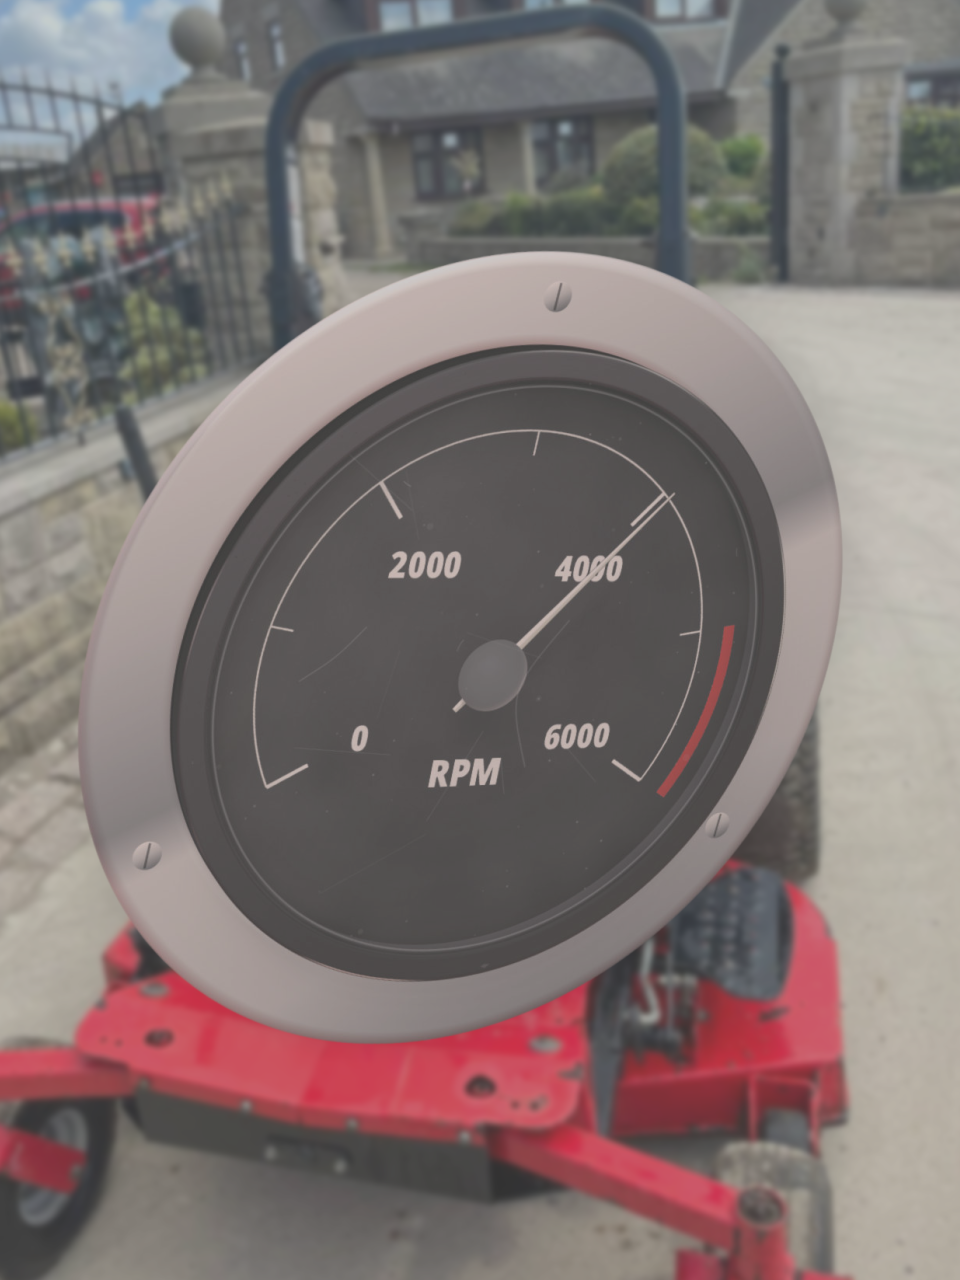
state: 4000 rpm
